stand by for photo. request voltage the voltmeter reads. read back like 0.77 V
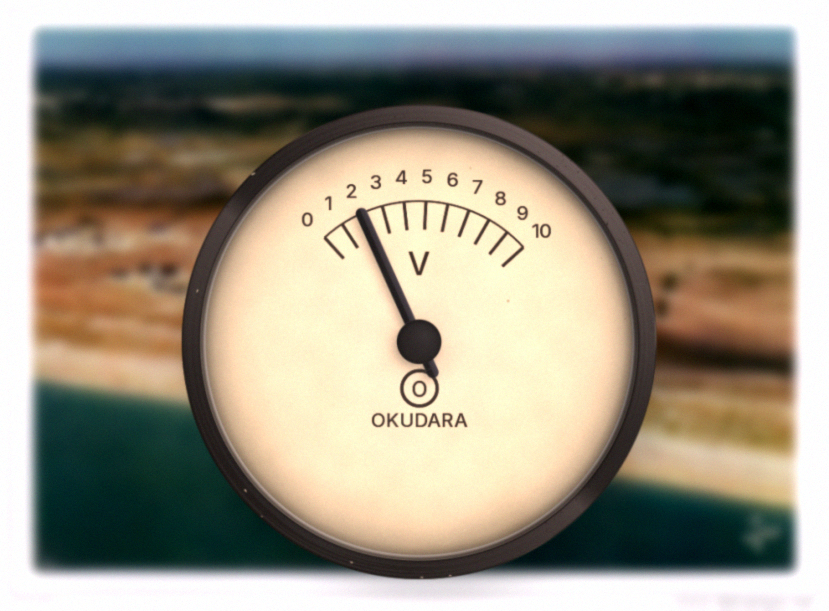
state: 2 V
